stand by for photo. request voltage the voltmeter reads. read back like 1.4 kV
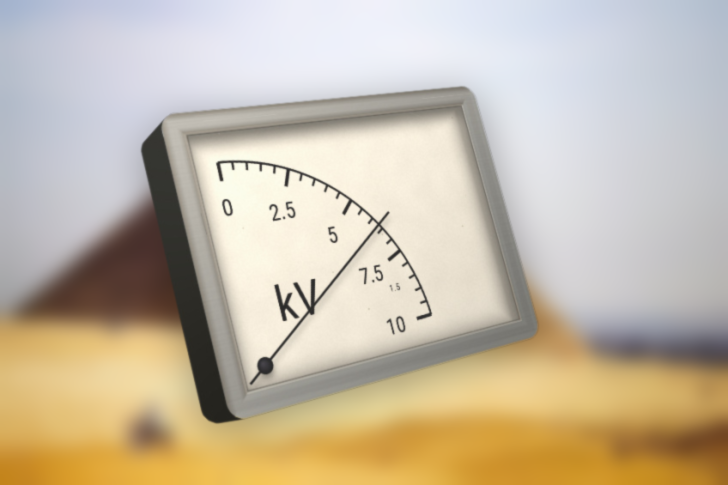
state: 6.25 kV
